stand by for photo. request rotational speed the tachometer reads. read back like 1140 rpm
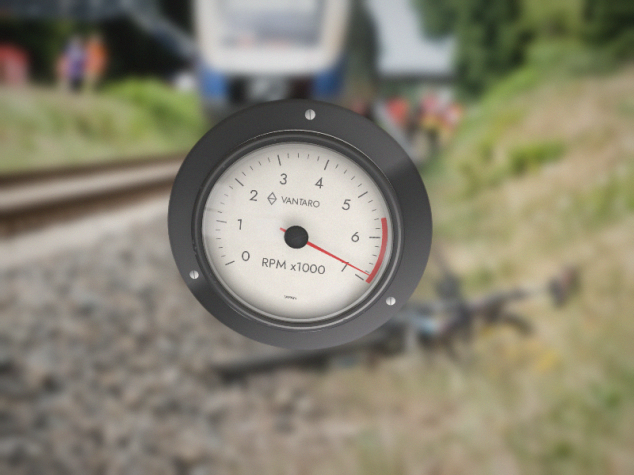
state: 6800 rpm
